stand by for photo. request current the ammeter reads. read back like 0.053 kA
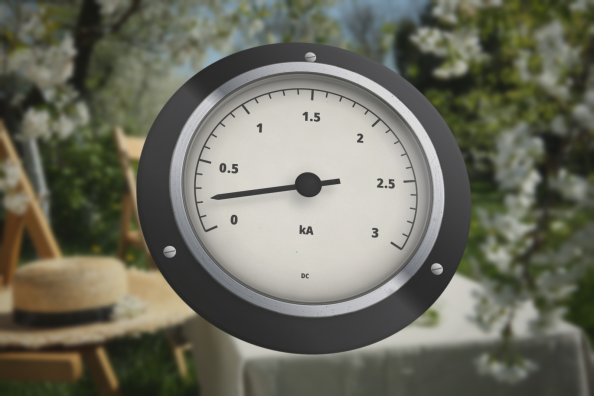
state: 0.2 kA
